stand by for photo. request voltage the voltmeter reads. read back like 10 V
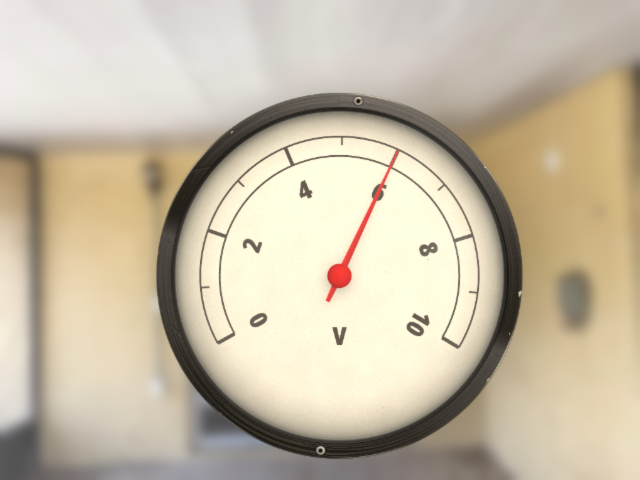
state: 6 V
